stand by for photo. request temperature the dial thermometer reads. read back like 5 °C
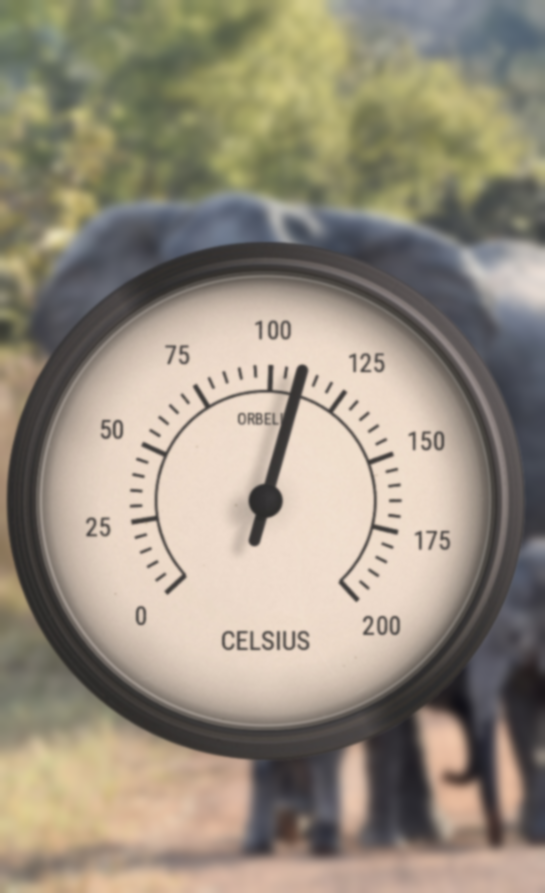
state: 110 °C
